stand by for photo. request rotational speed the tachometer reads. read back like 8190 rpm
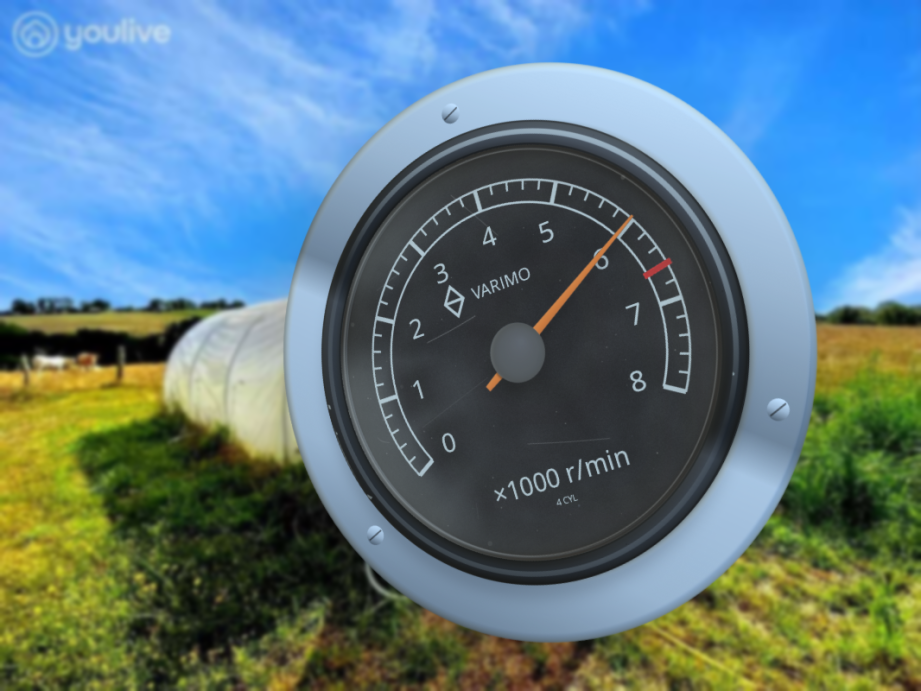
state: 6000 rpm
